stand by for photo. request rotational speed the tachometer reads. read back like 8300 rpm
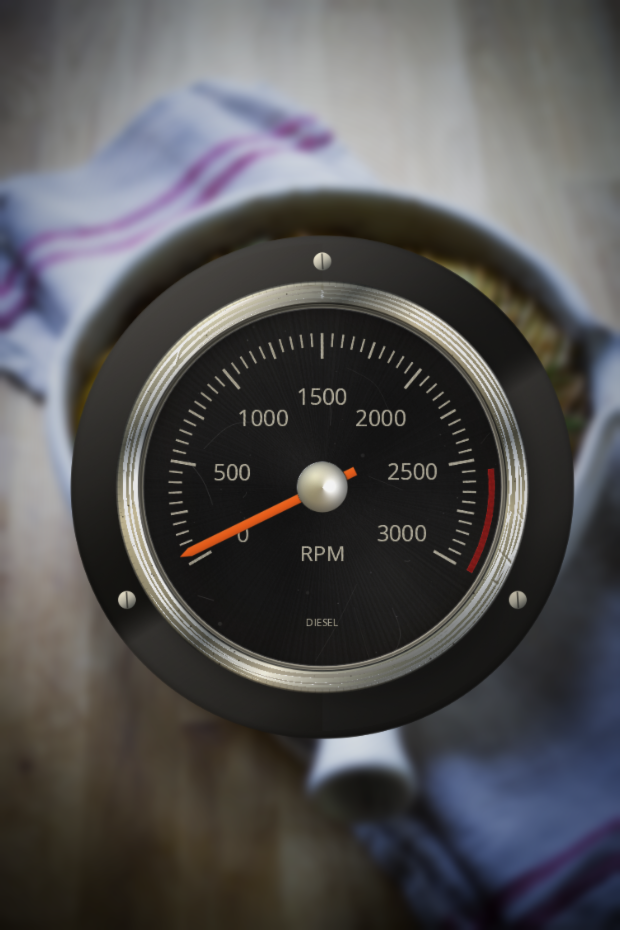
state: 50 rpm
